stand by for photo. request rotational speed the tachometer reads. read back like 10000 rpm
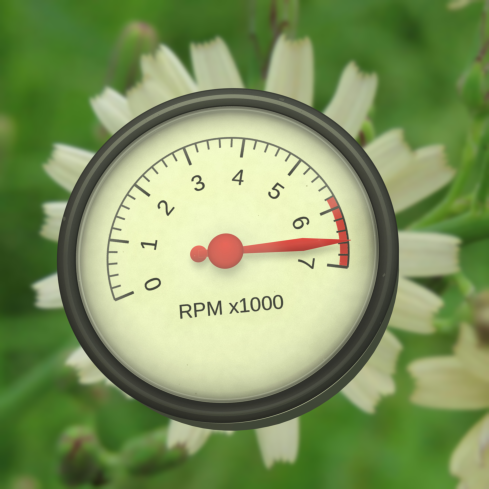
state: 6600 rpm
